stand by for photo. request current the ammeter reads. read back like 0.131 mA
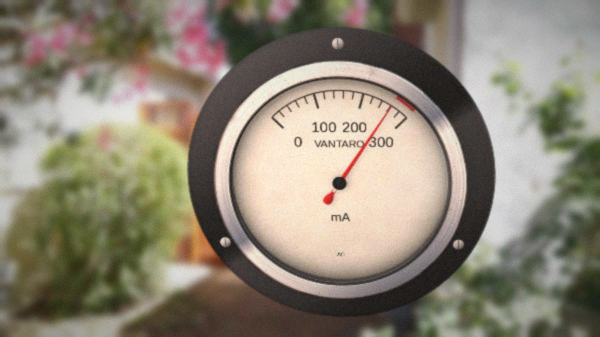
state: 260 mA
